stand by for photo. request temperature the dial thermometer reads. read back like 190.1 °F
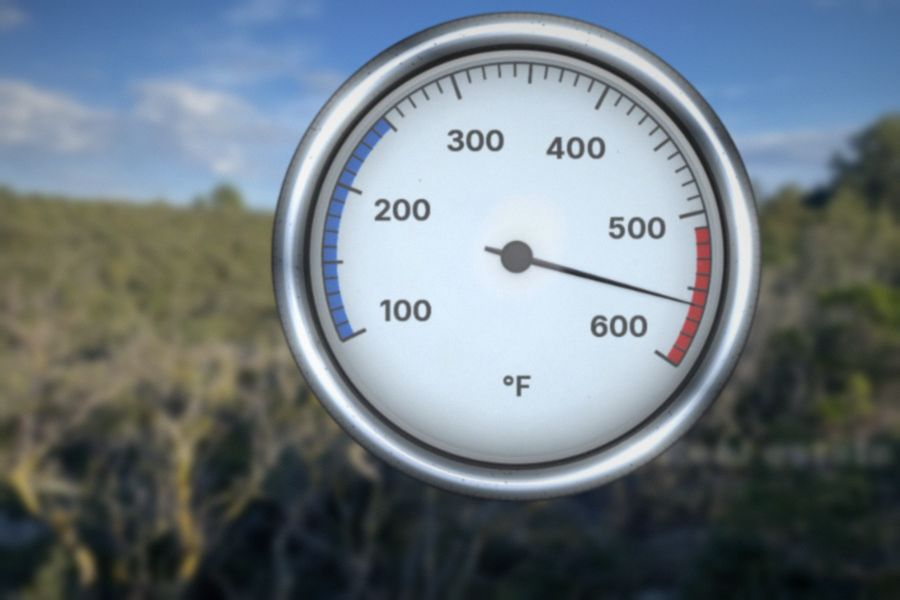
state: 560 °F
